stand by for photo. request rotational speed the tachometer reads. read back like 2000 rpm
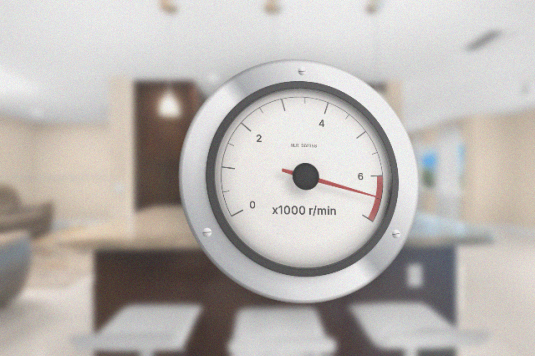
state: 6500 rpm
